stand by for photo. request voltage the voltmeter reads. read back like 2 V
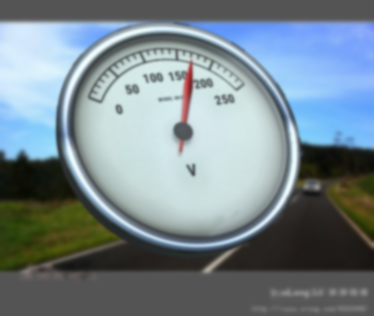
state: 170 V
